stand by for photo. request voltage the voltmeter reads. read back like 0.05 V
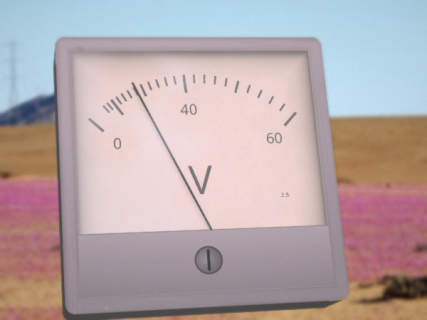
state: 28 V
